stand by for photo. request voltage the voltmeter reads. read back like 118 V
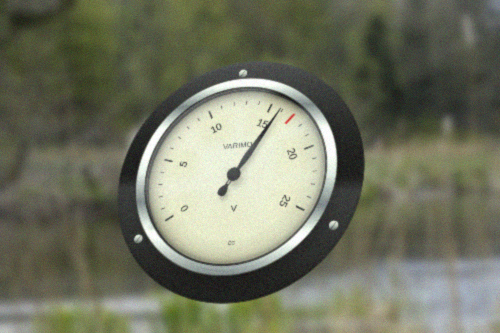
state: 16 V
